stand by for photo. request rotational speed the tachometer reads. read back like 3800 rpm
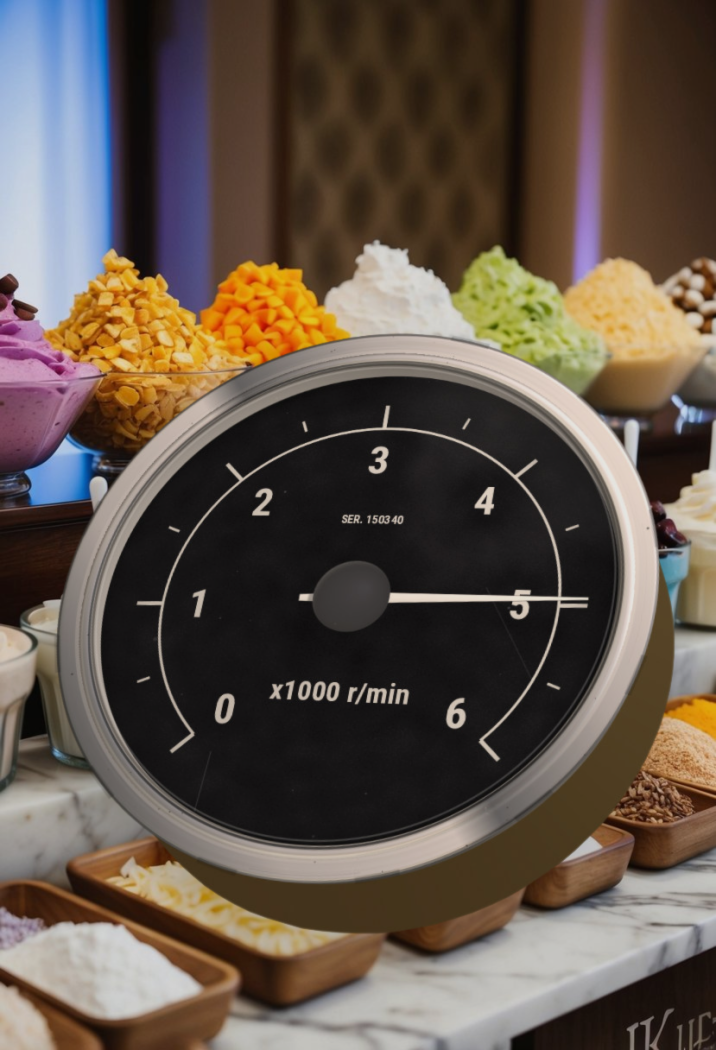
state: 5000 rpm
